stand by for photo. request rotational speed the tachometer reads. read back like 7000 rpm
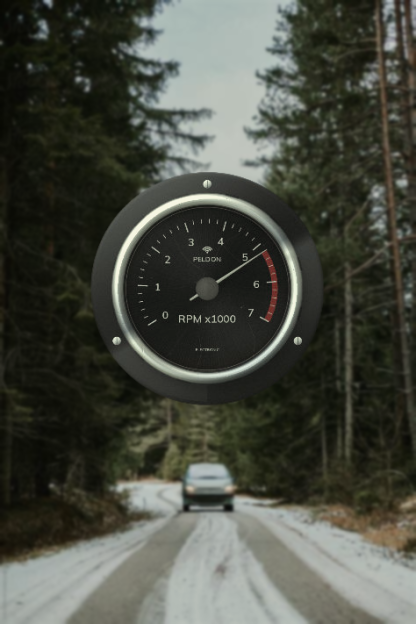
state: 5200 rpm
